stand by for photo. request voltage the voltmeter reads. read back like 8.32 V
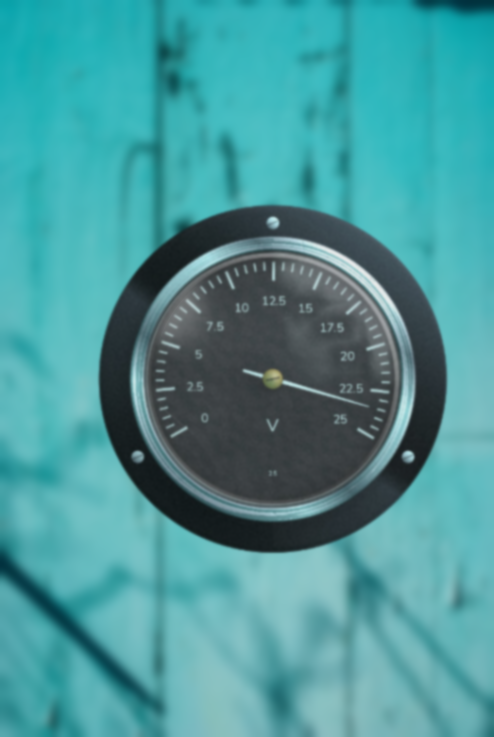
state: 23.5 V
